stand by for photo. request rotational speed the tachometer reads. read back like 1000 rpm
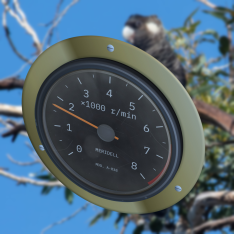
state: 1750 rpm
